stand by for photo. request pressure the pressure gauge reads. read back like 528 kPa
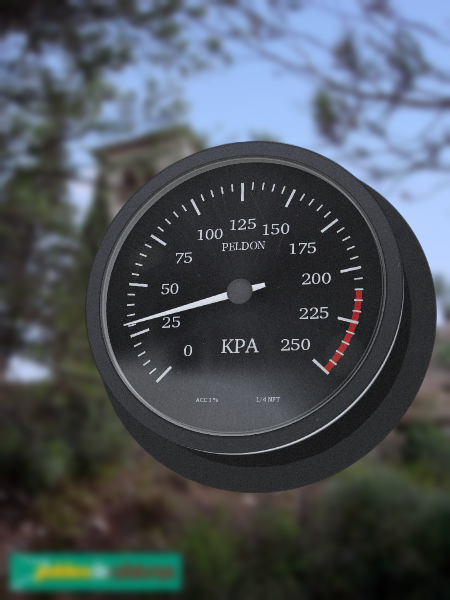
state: 30 kPa
